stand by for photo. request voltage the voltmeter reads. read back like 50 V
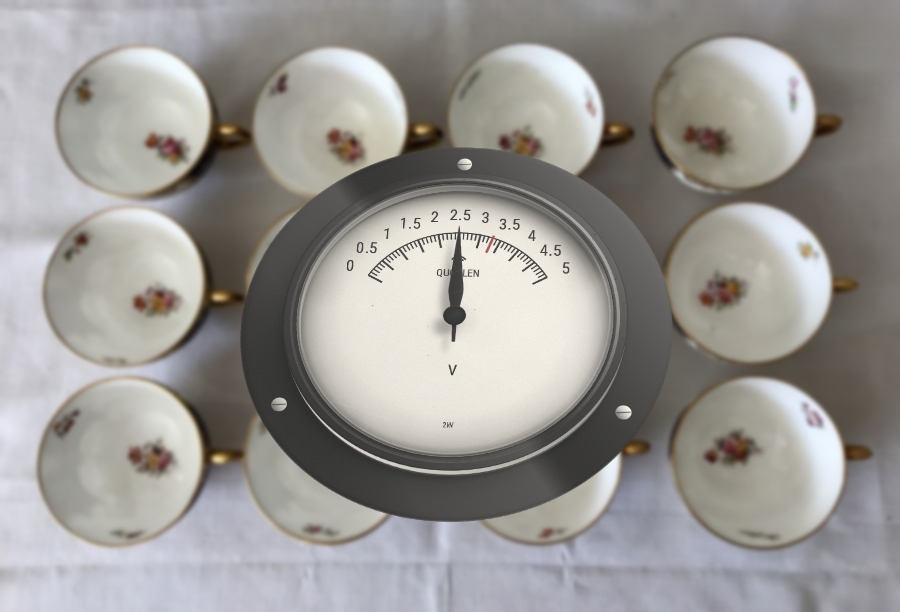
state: 2.5 V
